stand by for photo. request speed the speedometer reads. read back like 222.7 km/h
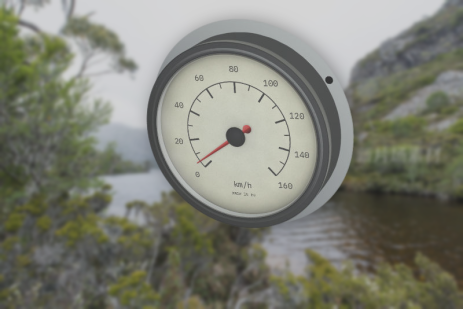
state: 5 km/h
